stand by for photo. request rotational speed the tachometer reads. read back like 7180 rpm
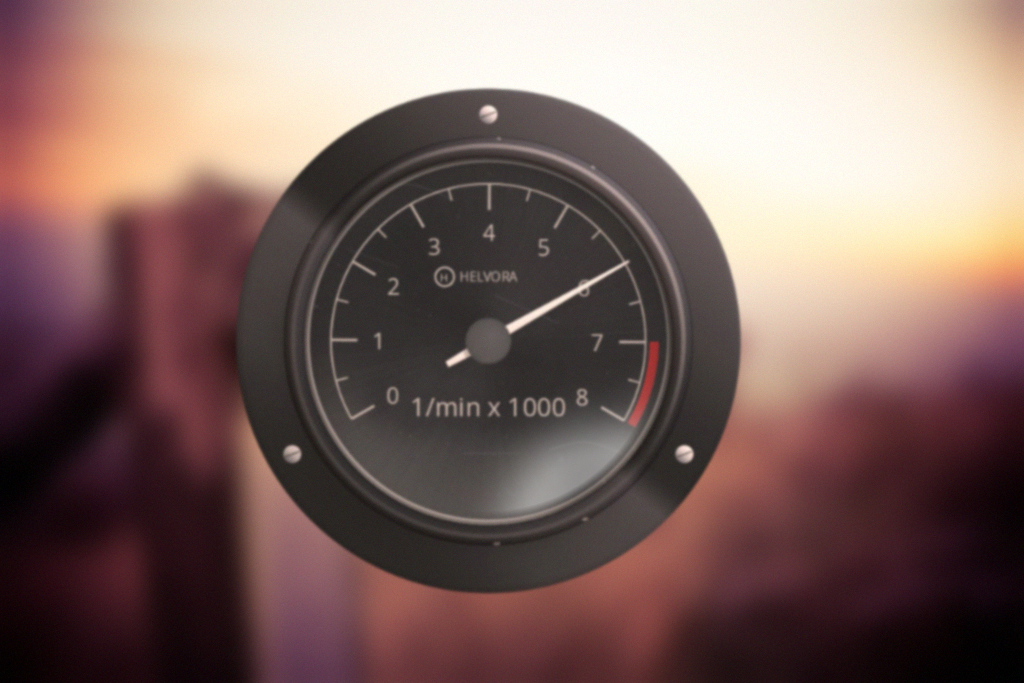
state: 6000 rpm
